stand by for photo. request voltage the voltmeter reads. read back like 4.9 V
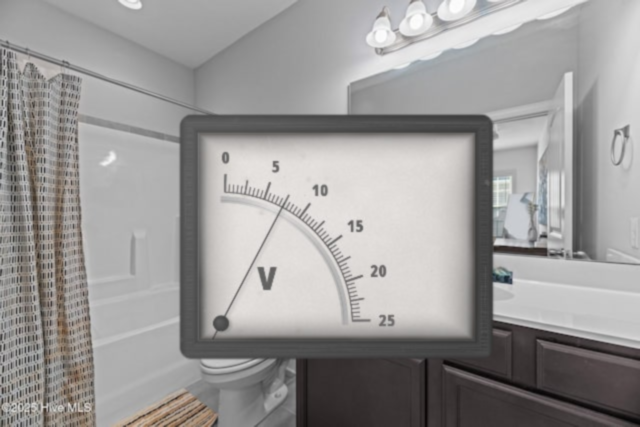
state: 7.5 V
